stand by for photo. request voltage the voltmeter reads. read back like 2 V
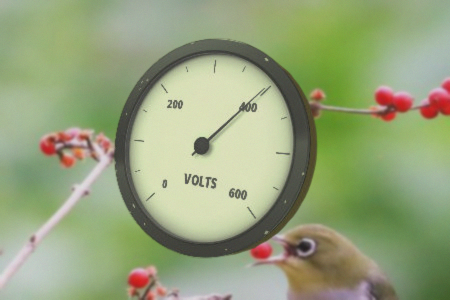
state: 400 V
